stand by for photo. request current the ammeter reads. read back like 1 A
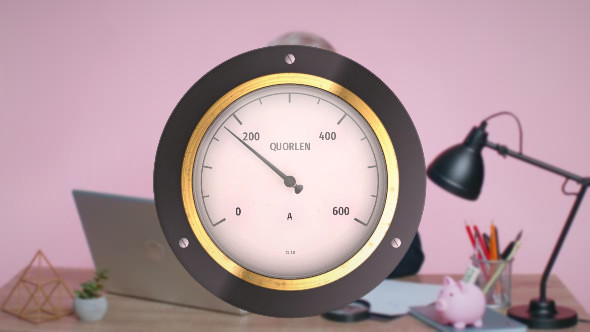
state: 175 A
